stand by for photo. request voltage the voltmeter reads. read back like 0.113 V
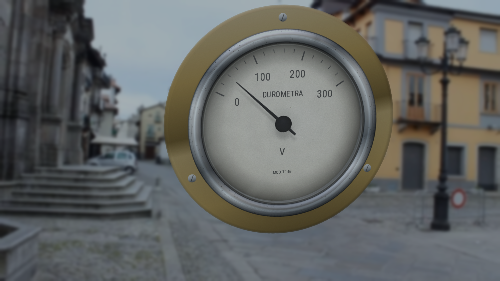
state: 40 V
